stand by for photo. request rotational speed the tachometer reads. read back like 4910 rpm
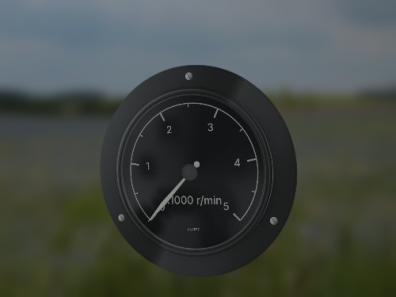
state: 0 rpm
